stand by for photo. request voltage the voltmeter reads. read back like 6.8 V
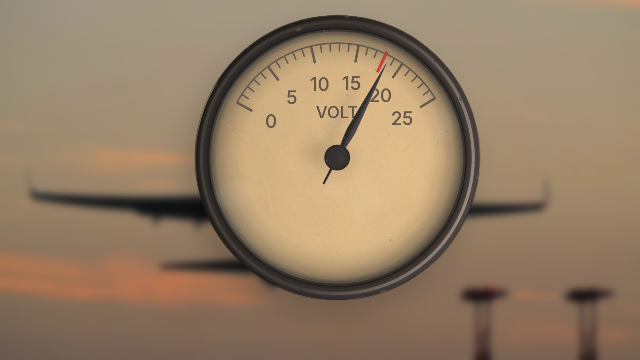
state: 18.5 V
